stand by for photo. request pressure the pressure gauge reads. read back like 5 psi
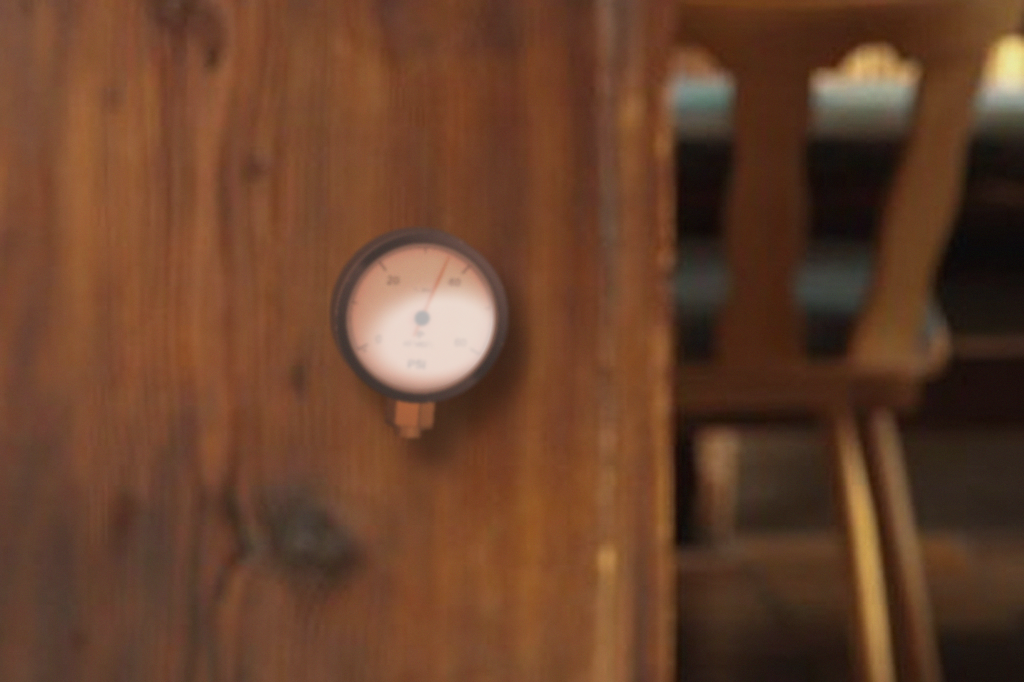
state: 35 psi
